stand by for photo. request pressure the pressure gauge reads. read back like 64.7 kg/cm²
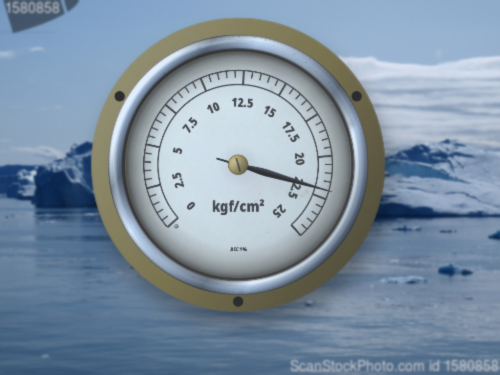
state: 22 kg/cm²
